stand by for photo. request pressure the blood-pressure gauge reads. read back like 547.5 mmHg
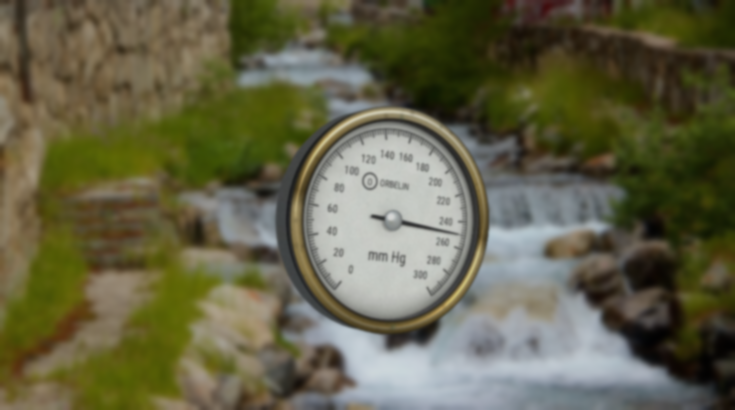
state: 250 mmHg
